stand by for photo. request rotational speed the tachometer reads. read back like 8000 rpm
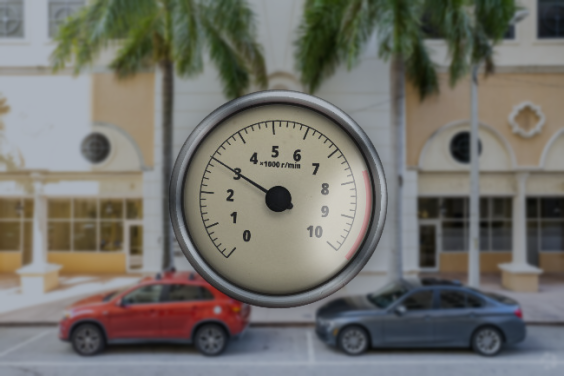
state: 3000 rpm
